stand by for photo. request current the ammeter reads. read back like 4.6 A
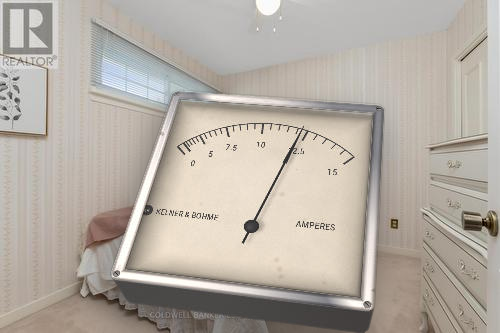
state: 12.25 A
